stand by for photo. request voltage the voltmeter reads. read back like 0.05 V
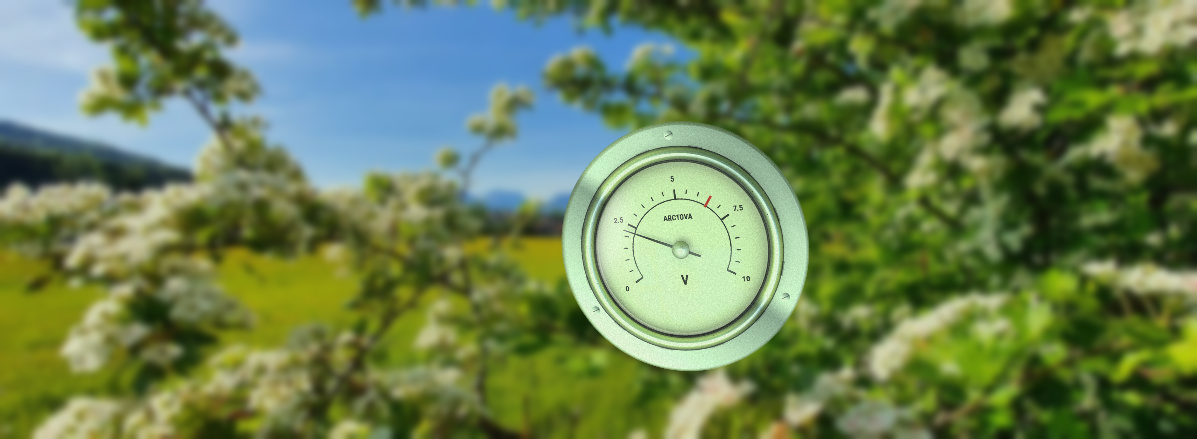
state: 2.25 V
